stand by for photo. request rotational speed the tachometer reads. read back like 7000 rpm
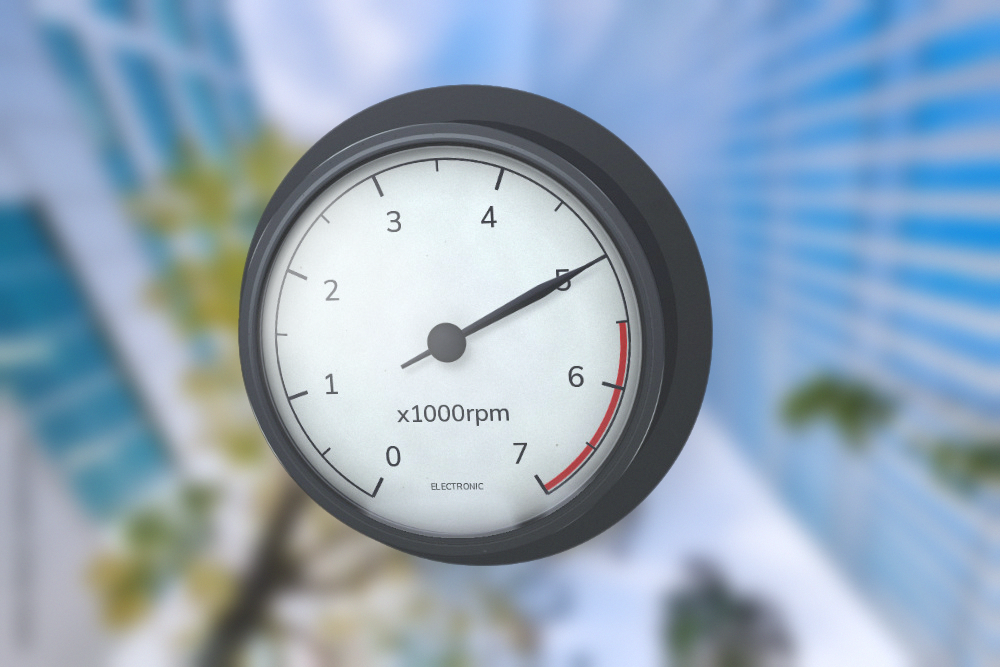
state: 5000 rpm
